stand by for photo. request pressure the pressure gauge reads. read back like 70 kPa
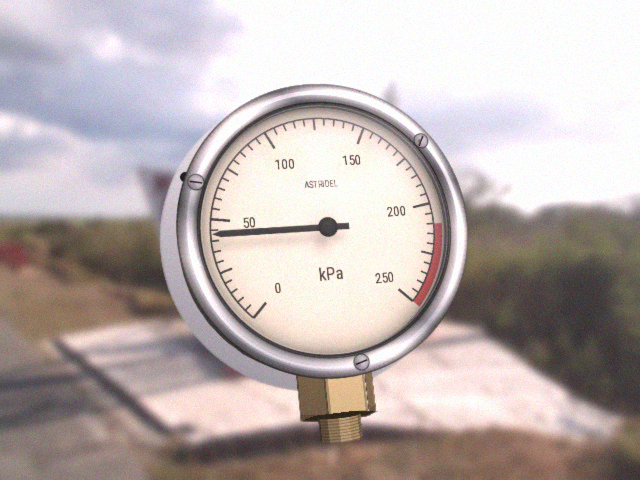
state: 42.5 kPa
